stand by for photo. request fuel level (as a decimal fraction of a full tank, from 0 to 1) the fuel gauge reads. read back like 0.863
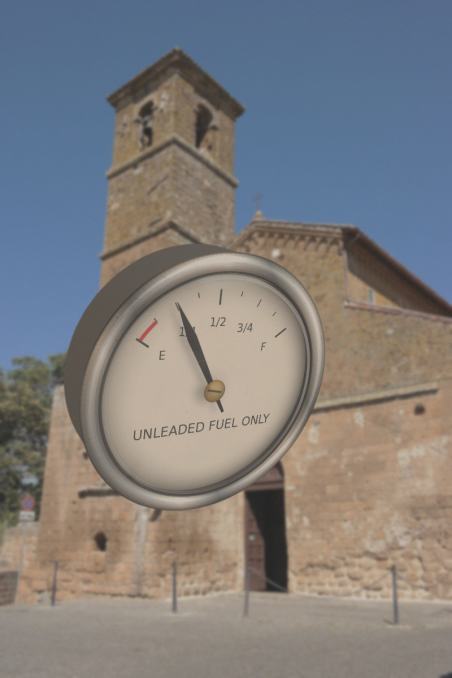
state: 0.25
